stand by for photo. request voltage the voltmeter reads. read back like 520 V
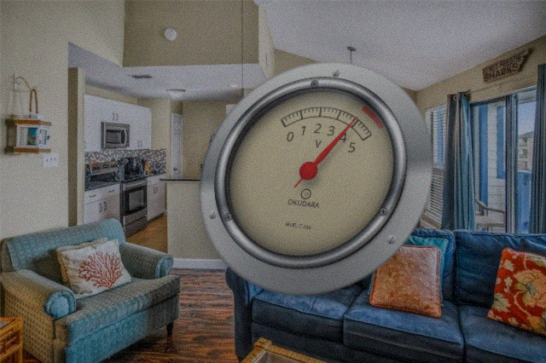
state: 4 V
